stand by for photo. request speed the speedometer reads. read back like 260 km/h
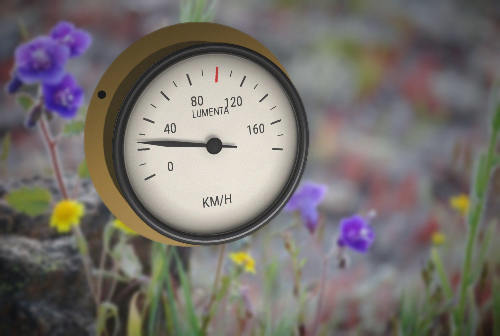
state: 25 km/h
